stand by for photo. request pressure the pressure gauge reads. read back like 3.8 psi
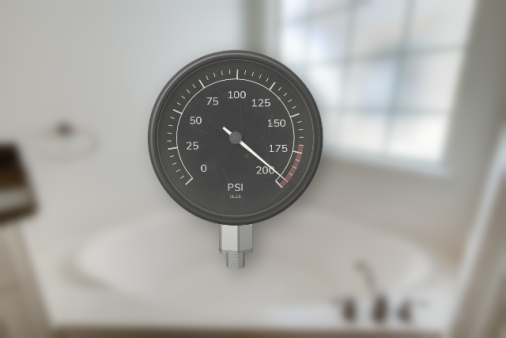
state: 195 psi
